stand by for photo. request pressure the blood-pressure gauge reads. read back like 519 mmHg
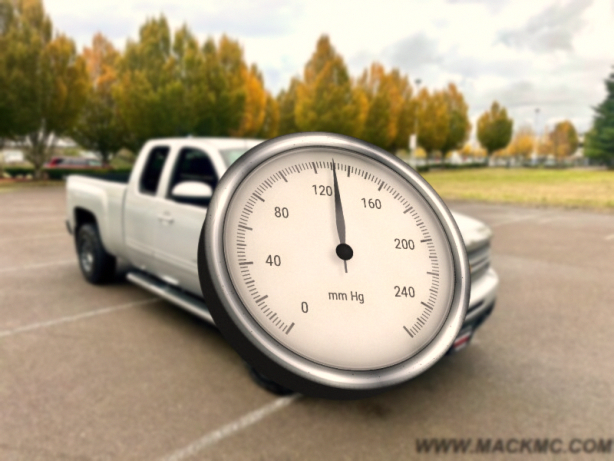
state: 130 mmHg
